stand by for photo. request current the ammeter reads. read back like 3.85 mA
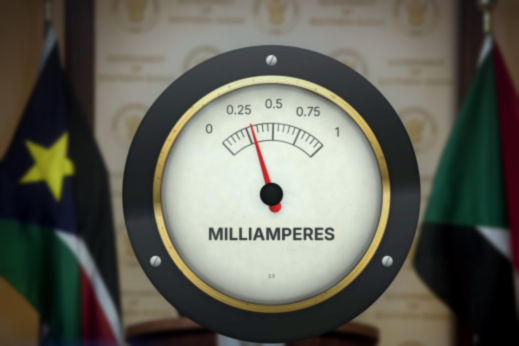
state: 0.3 mA
